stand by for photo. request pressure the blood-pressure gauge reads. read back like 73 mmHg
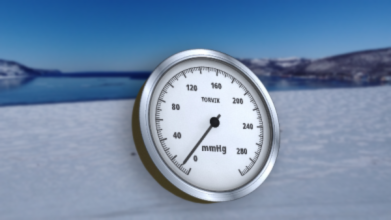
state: 10 mmHg
